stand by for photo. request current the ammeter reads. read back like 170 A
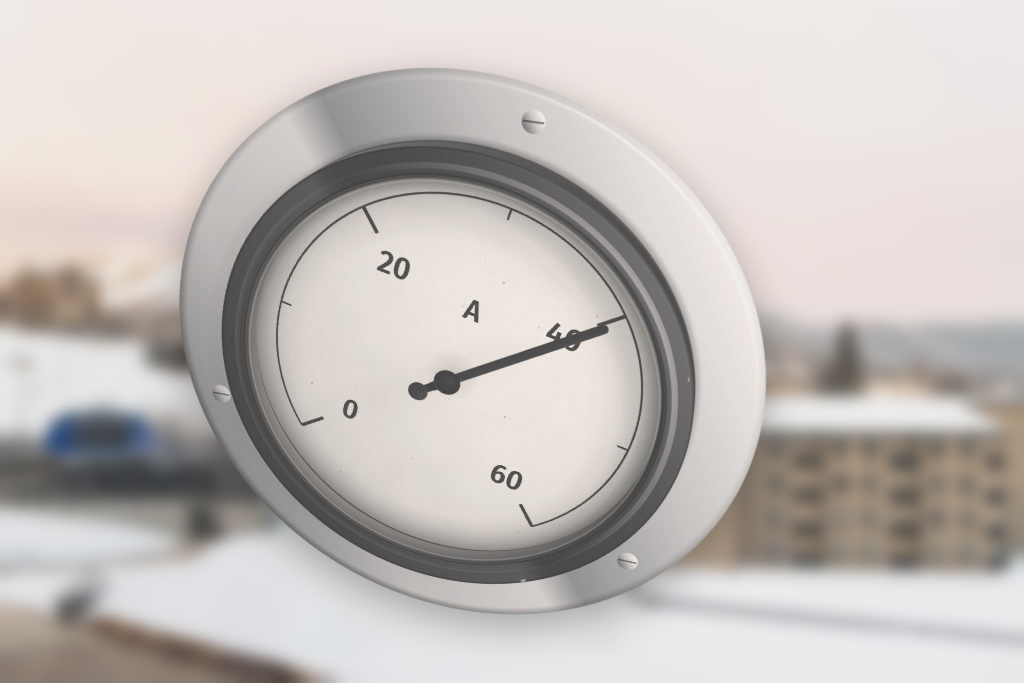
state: 40 A
